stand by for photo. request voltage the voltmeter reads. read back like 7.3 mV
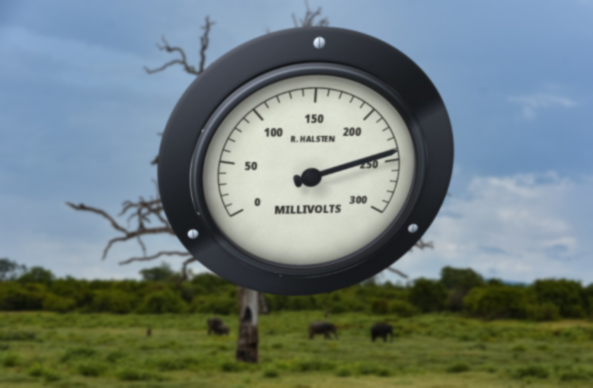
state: 240 mV
